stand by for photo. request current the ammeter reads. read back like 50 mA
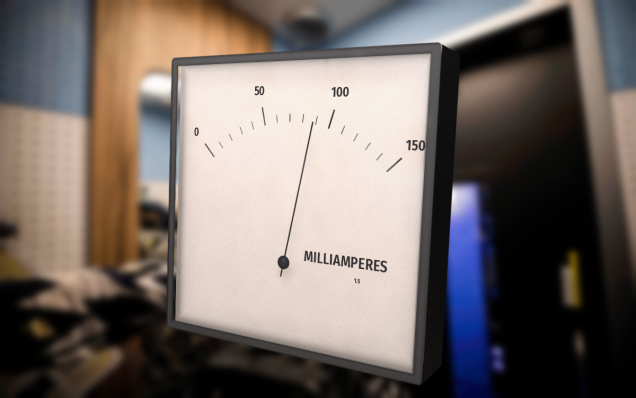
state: 90 mA
